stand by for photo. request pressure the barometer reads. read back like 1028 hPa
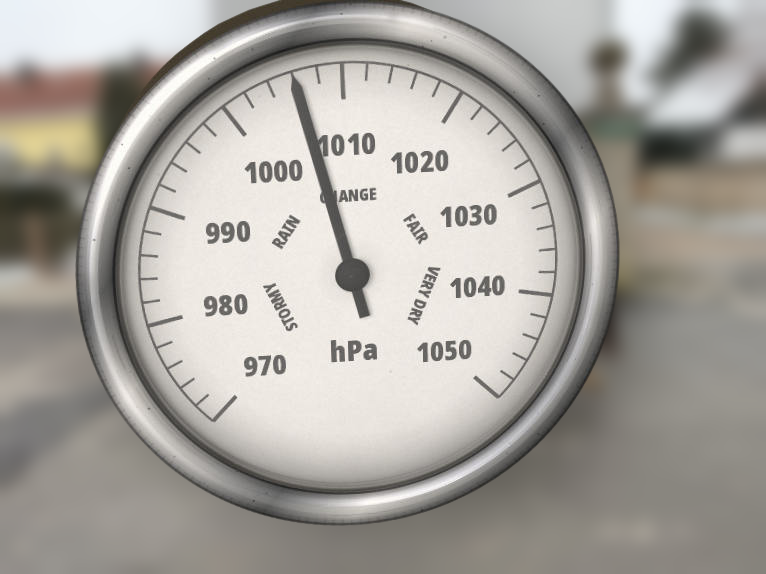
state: 1006 hPa
